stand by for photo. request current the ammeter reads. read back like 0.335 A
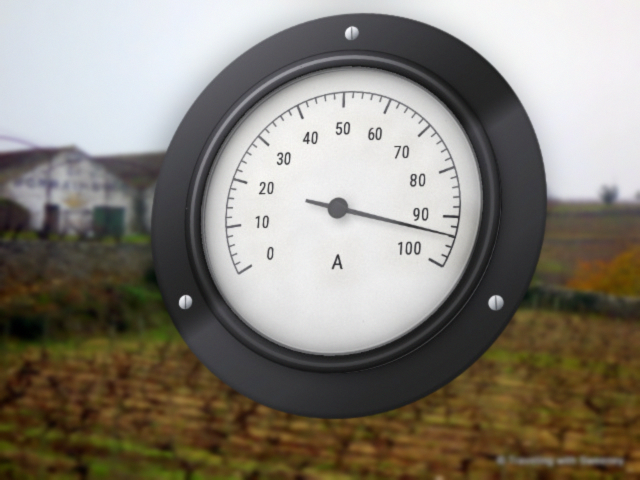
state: 94 A
